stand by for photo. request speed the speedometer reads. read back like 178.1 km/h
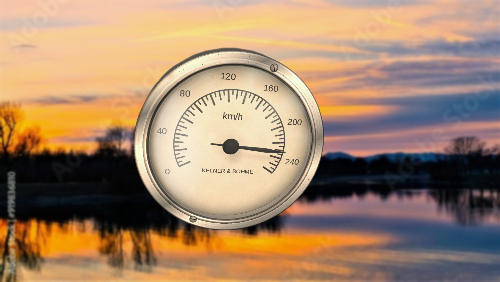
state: 230 km/h
